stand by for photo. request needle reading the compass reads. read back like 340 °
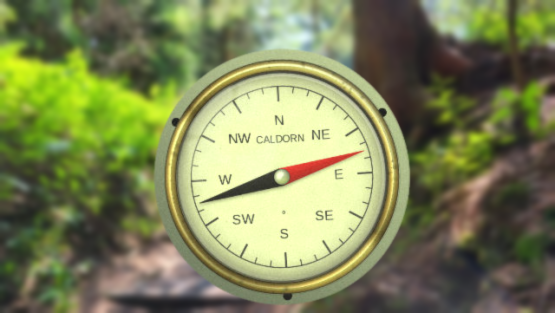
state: 75 °
